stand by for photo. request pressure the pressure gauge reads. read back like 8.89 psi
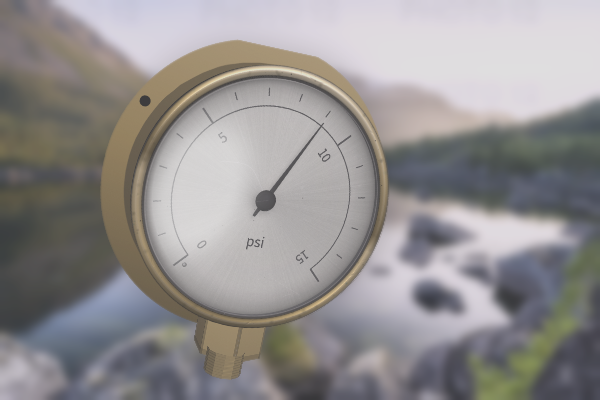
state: 9 psi
